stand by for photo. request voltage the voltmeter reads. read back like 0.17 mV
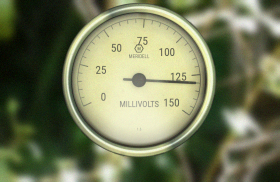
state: 130 mV
